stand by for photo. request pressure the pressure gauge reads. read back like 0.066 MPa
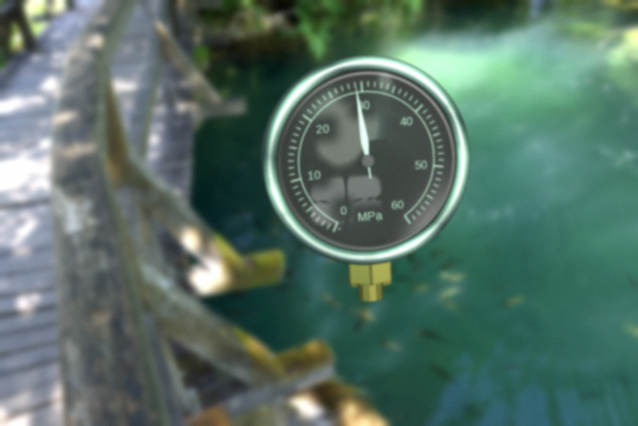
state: 29 MPa
